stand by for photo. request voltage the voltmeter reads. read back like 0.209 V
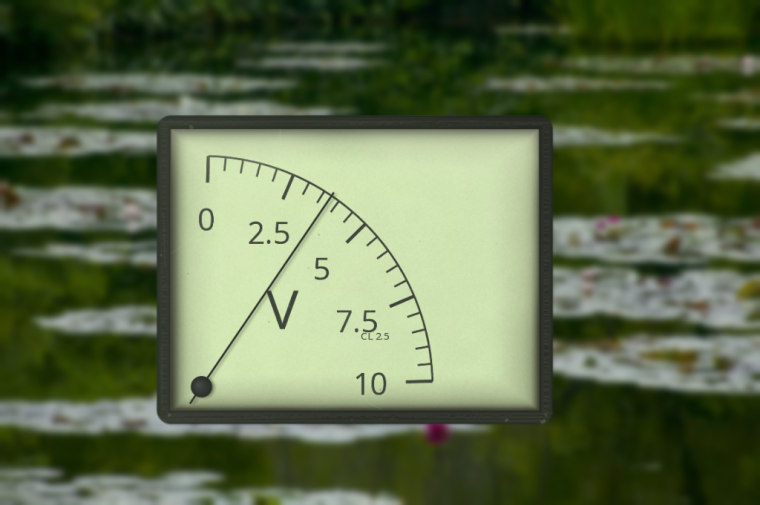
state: 3.75 V
